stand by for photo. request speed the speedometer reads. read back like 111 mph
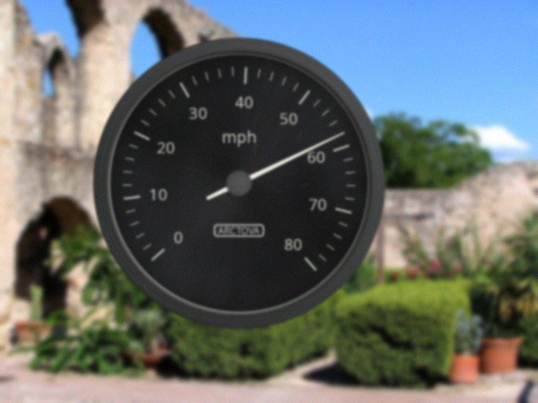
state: 58 mph
